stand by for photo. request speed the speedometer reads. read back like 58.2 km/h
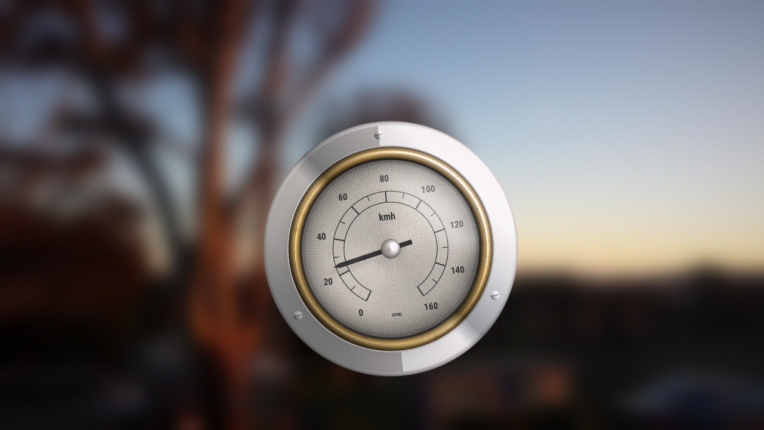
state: 25 km/h
